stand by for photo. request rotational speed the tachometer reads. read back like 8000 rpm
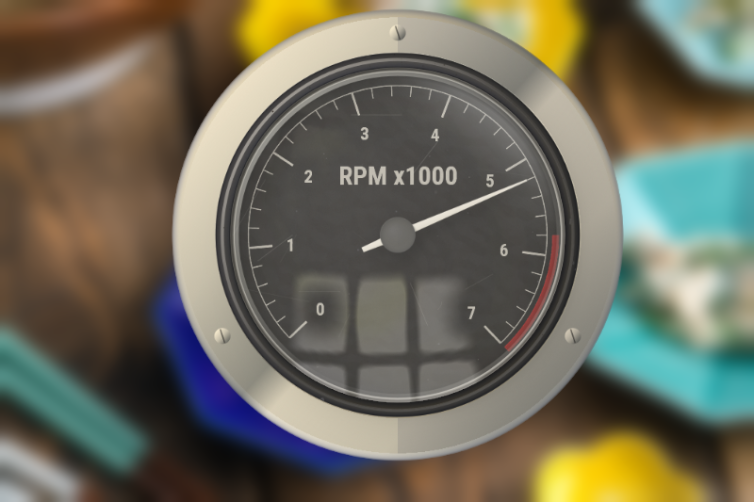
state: 5200 rpm
